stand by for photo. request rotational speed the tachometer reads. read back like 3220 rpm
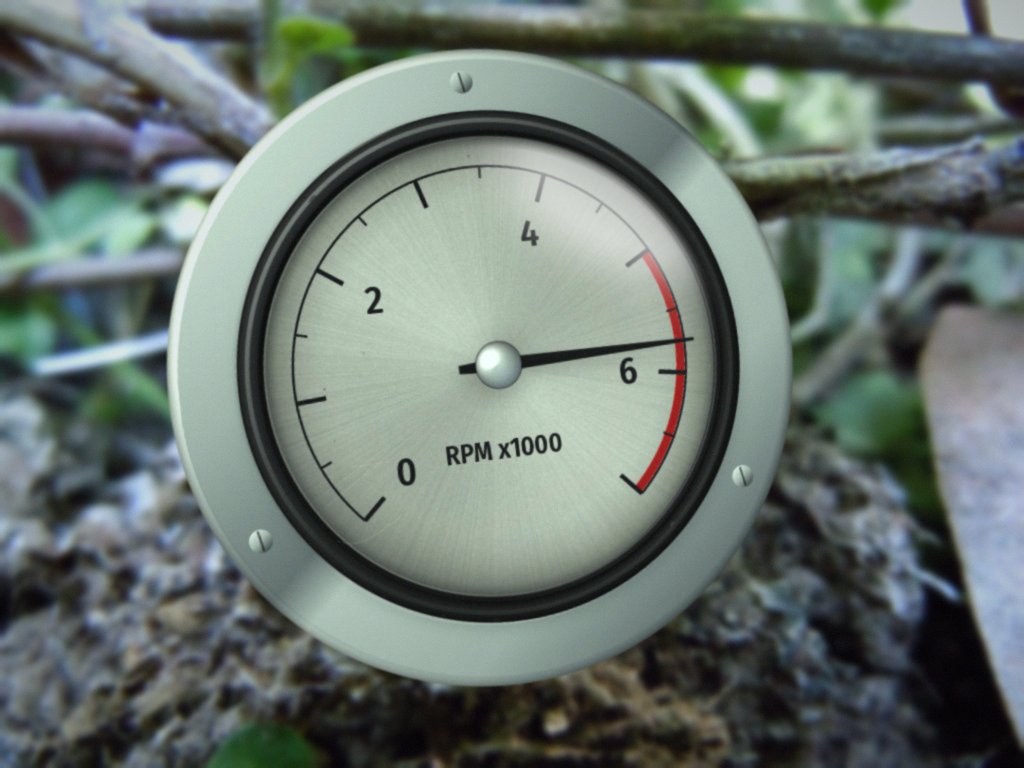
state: 5750 rpm
